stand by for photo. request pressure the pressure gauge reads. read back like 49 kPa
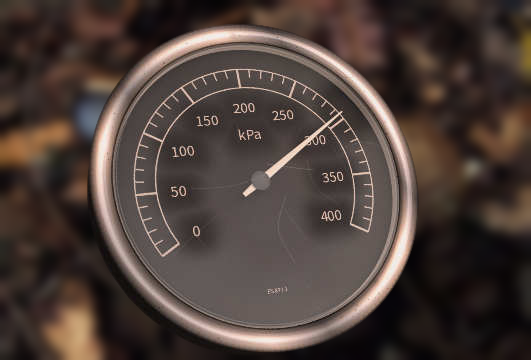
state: 295 kPa
